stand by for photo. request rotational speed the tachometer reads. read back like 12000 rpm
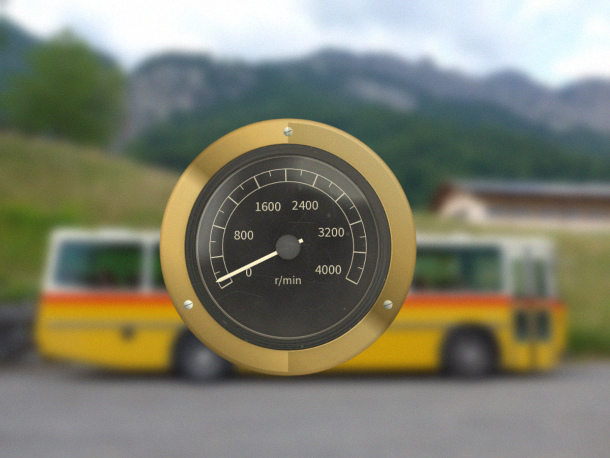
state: 100 rpm
